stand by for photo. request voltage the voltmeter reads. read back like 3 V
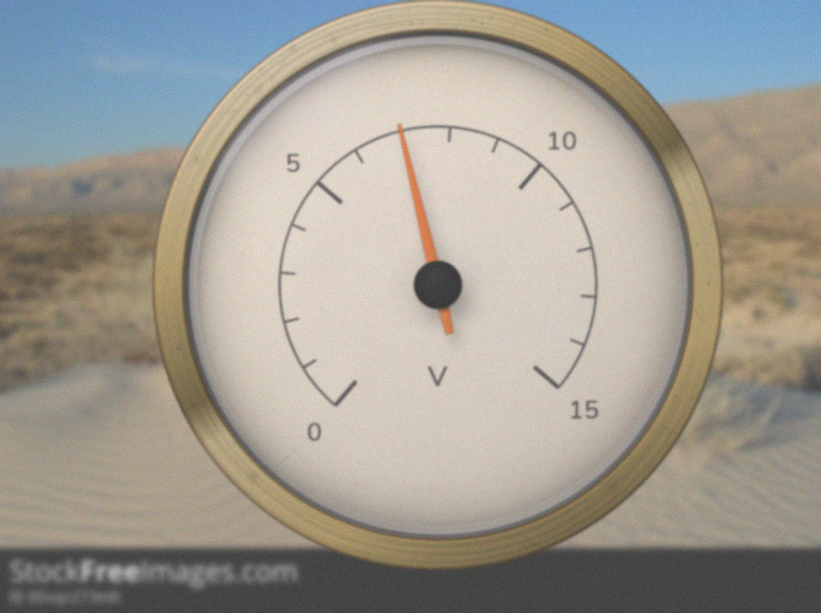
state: 7 V
